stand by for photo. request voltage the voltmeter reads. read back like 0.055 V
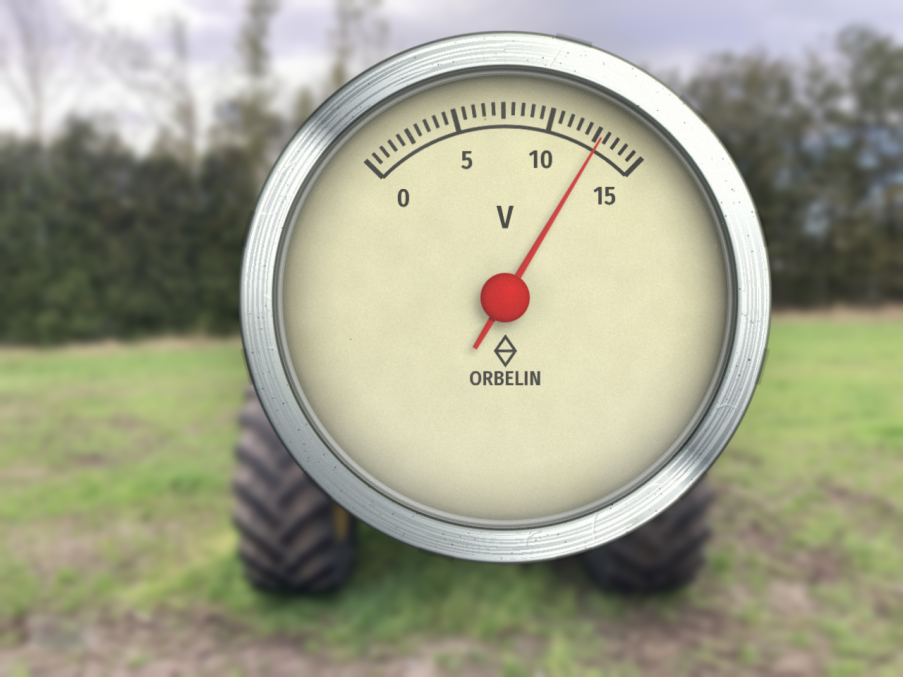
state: 12.75 V
